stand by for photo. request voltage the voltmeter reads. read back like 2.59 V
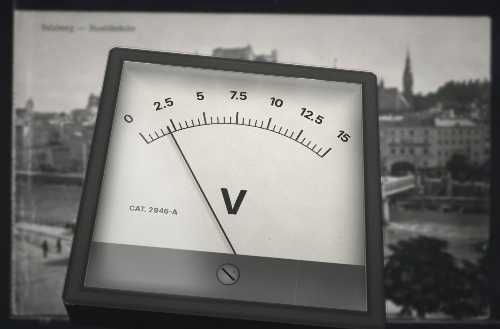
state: 2 V
